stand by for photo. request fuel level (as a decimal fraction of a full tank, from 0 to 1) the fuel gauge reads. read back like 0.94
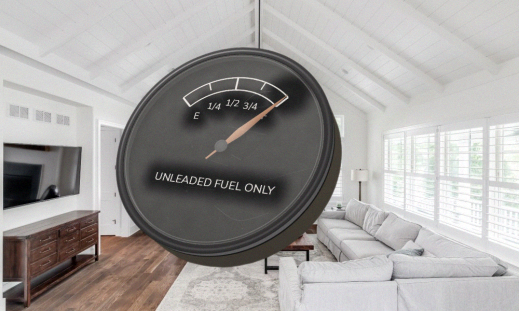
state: 1
